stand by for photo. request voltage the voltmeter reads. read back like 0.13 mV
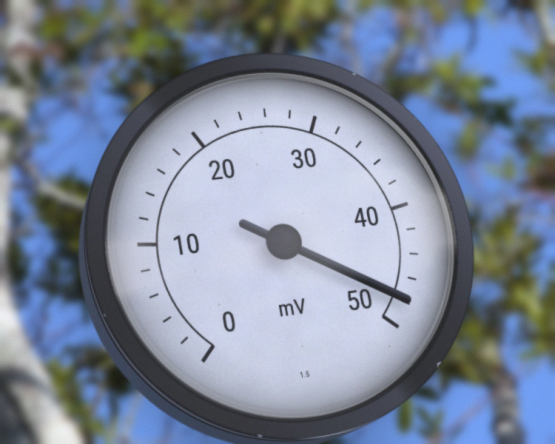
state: 48 mV
